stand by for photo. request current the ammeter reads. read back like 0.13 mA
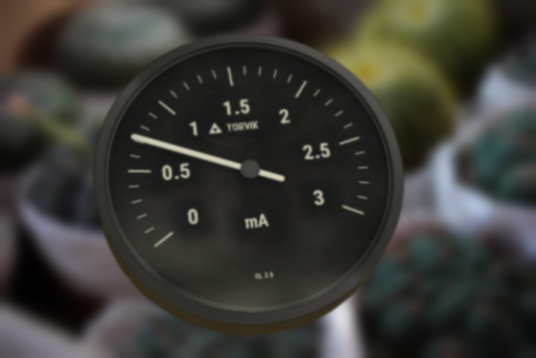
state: 0.7 mA
